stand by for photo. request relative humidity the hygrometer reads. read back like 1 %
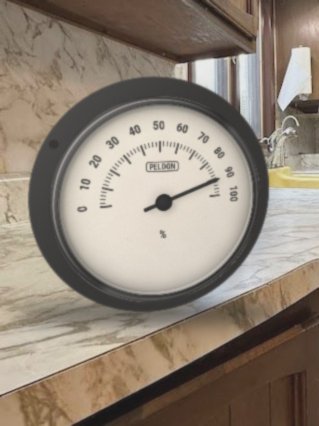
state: 90 %
